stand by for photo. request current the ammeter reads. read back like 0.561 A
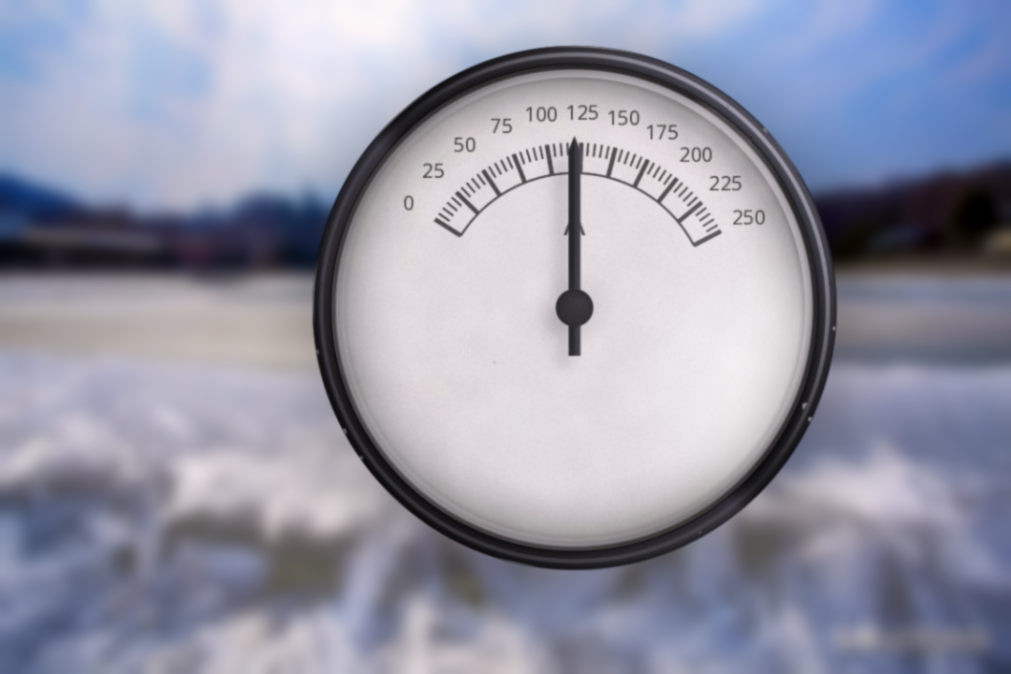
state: 120 A
